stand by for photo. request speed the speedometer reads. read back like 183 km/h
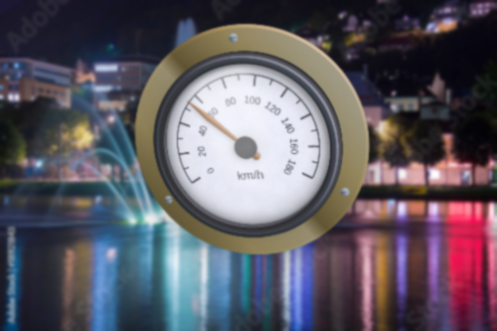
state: 55 km/h
